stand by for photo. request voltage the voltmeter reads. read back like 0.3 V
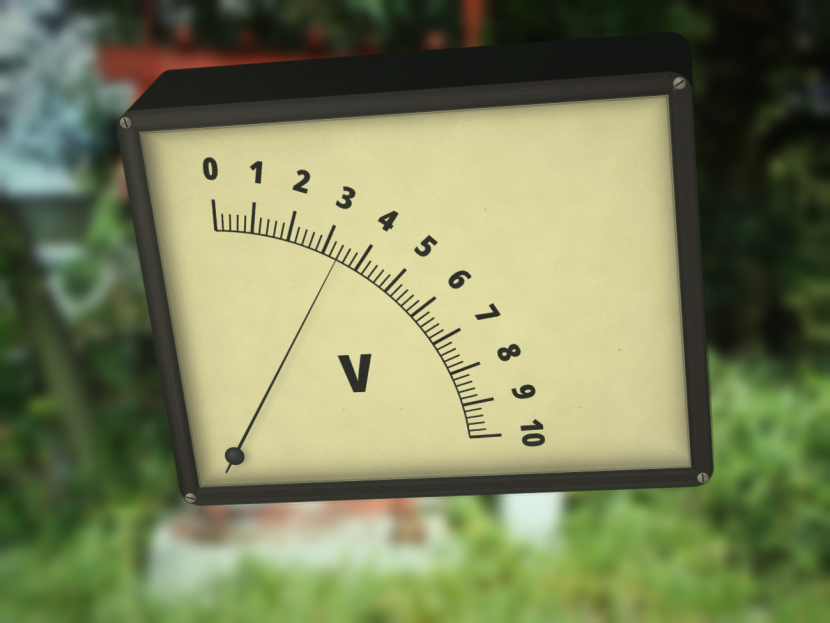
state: 3.4 V
